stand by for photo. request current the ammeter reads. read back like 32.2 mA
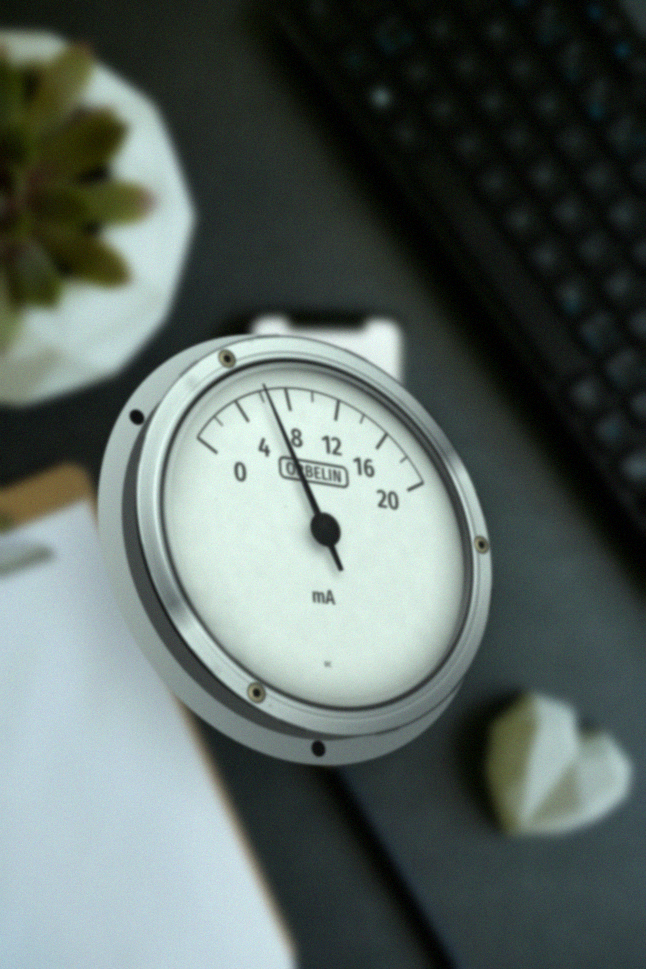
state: 6 mA
